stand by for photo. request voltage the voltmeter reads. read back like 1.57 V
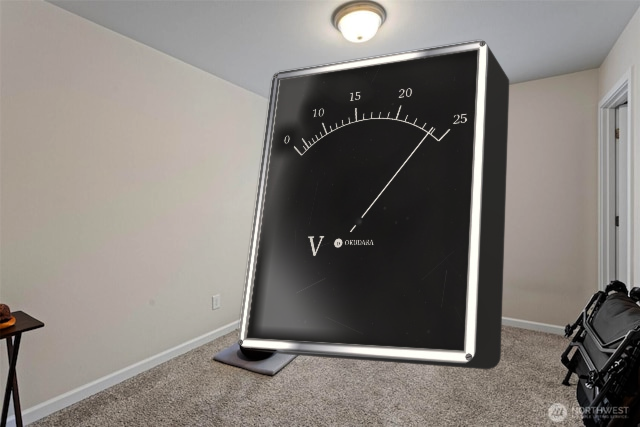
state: 24 V
